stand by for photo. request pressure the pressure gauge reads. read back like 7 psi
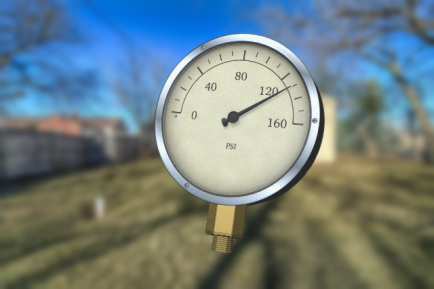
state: 130 psi
